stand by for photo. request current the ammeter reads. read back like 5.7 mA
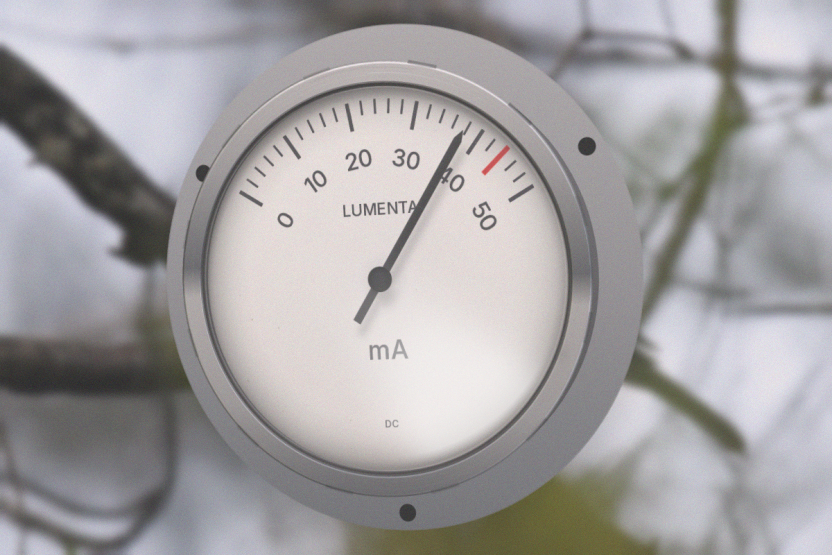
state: 38 mA
